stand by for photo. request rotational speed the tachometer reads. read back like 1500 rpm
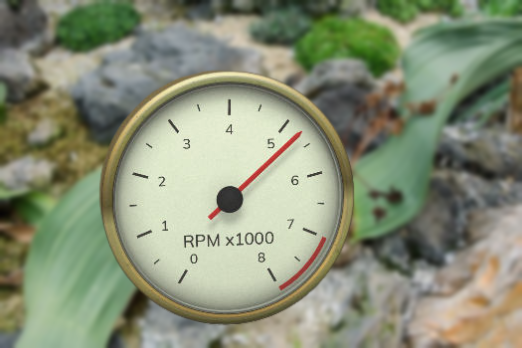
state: 5250 rpm
